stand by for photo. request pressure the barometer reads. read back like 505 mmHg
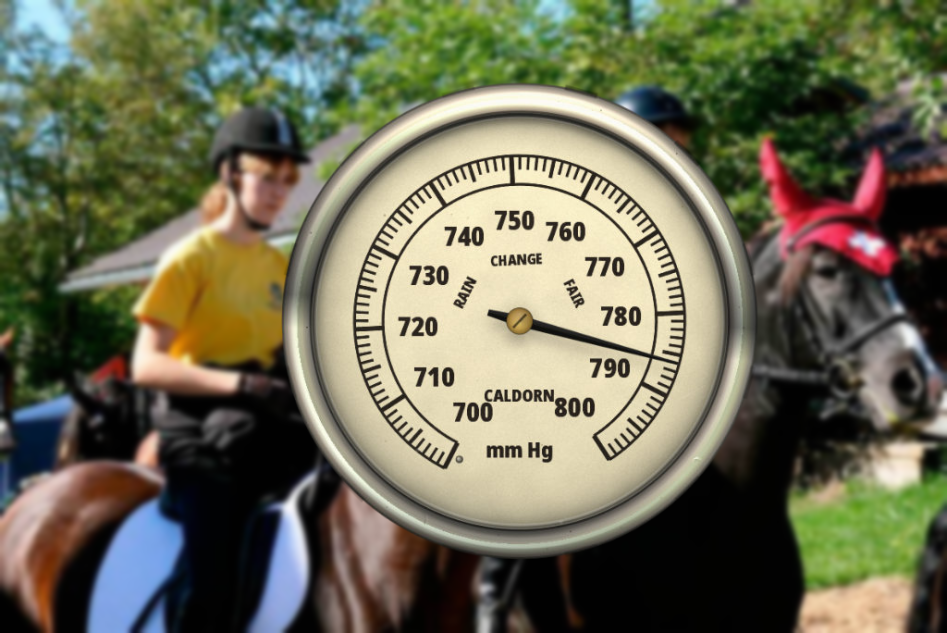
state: 786 mmHg
